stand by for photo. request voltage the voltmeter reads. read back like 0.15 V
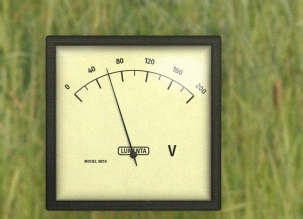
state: 60 V
